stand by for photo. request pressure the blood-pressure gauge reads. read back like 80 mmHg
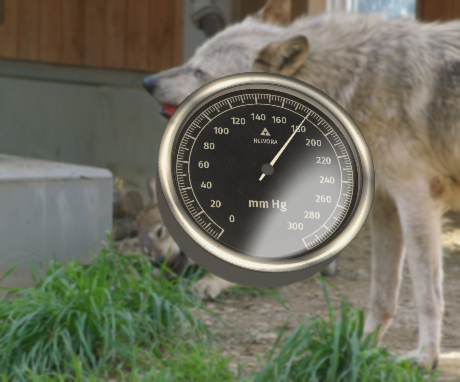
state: 180 mmHg
